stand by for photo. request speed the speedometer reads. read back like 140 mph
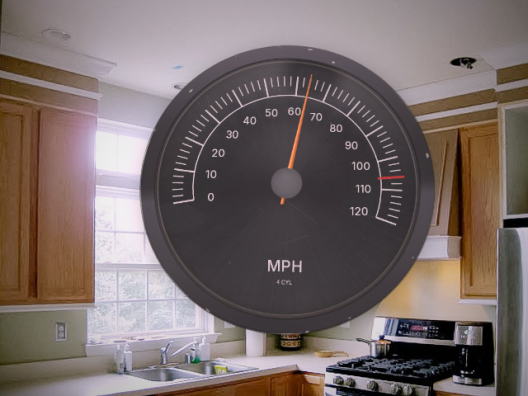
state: 64 mph
